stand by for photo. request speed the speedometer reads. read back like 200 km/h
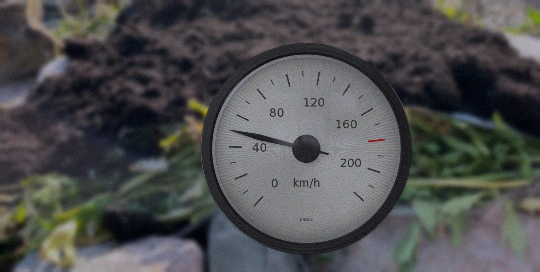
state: 50 km/h
